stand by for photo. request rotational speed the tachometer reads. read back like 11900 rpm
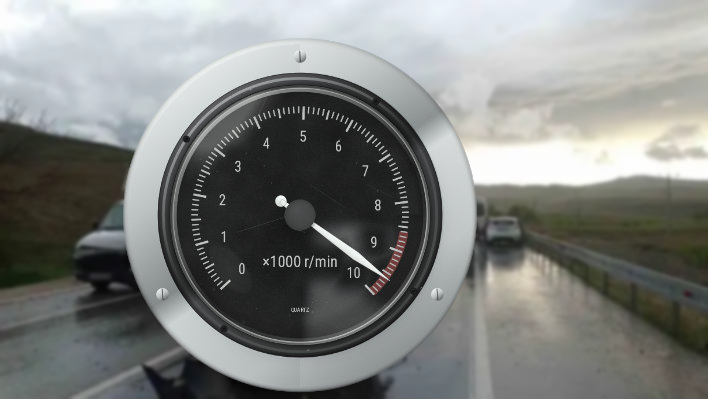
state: 9600 rpm
